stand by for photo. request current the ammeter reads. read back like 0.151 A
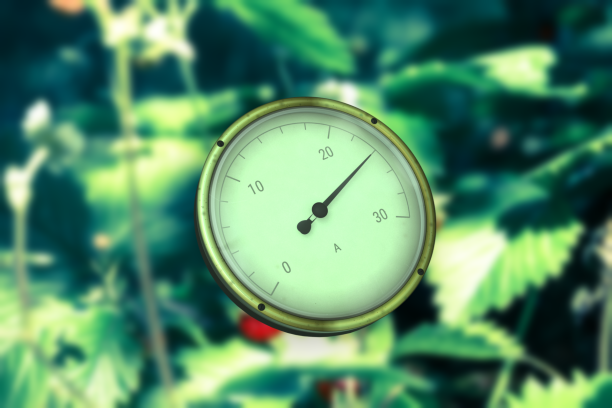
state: 24 A
